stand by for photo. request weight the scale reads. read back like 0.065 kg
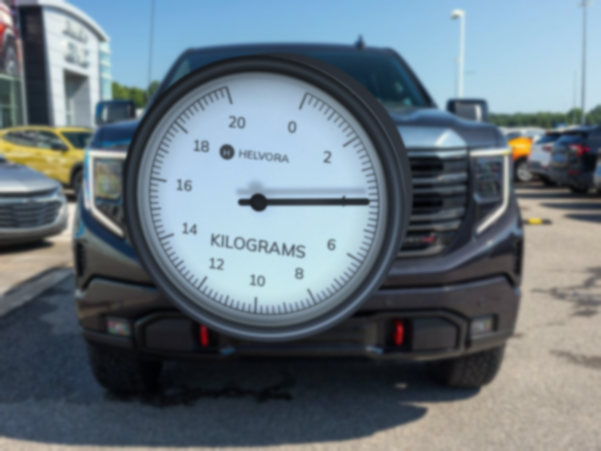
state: 4 kg
